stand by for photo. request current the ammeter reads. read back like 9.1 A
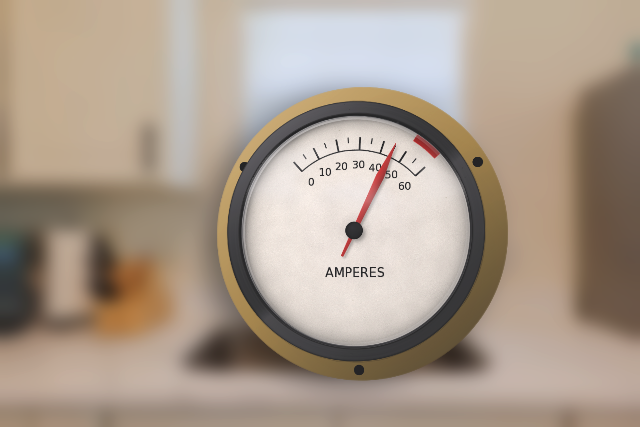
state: 45 A
